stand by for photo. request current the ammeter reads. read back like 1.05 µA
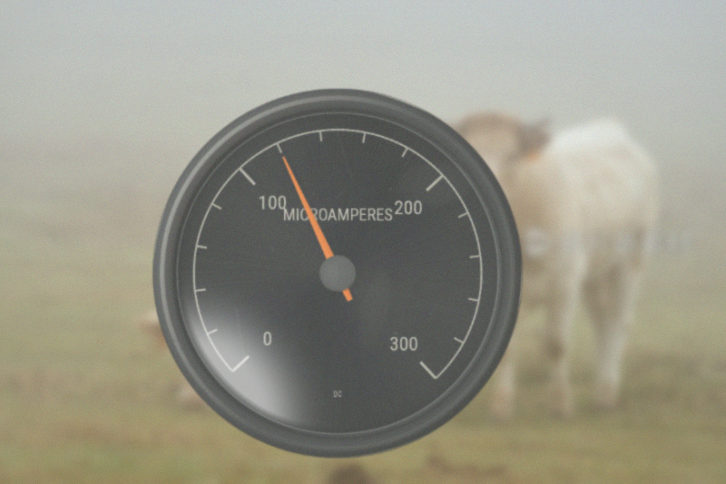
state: 120 µA
